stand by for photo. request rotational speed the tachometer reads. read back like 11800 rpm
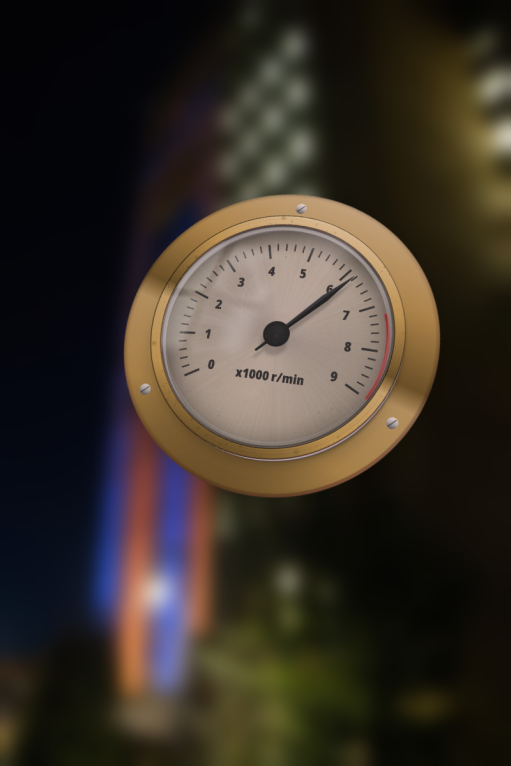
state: 6200 rpm
